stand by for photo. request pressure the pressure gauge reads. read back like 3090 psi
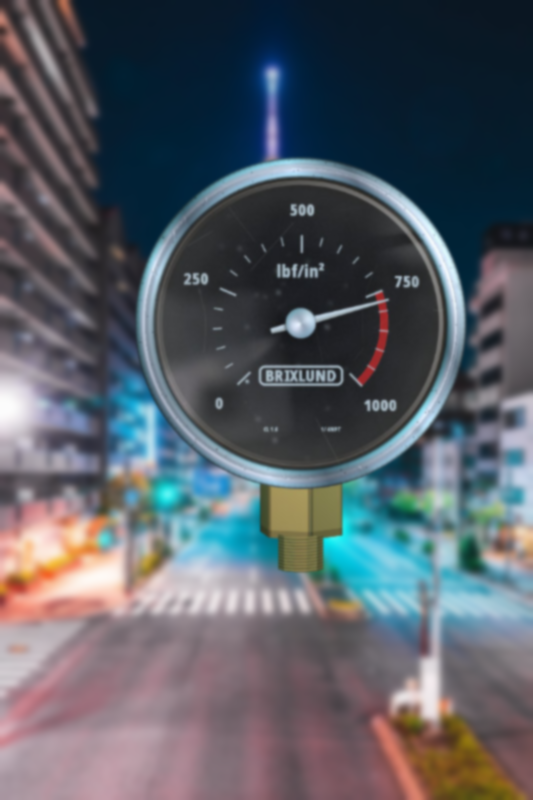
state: 775 psi
